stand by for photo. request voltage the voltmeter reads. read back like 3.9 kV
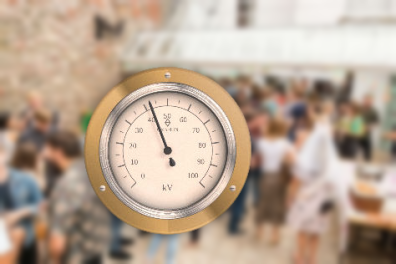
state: 42.5 kV
